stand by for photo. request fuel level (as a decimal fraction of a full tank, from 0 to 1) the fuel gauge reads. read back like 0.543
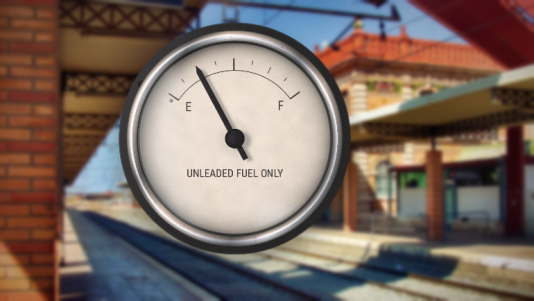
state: 0.25
